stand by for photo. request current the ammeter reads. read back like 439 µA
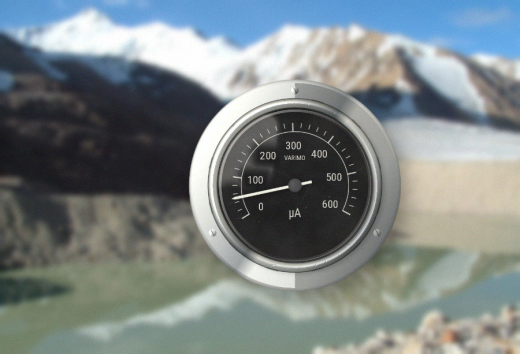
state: 50 µA
